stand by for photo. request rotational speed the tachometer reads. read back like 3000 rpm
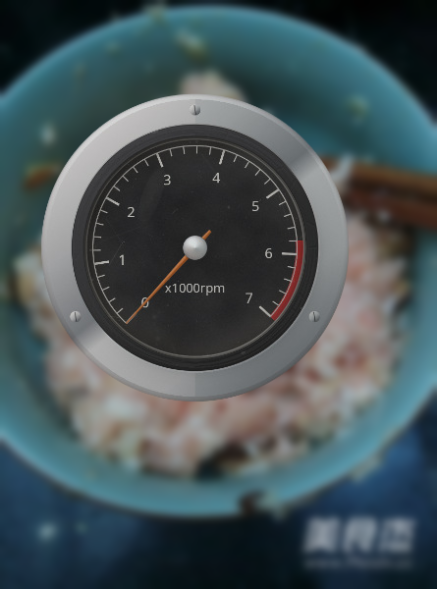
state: 0 rpm
